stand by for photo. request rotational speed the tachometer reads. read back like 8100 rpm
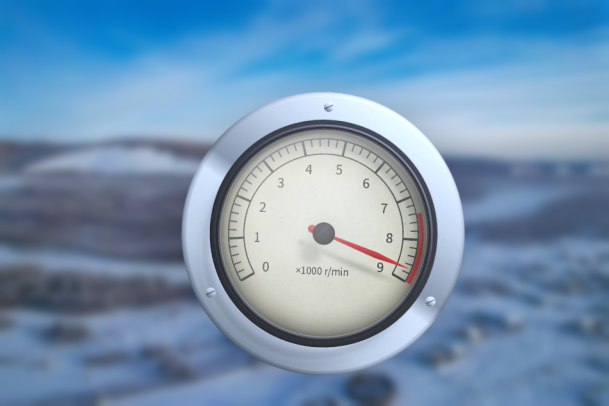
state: 8700 rpm
